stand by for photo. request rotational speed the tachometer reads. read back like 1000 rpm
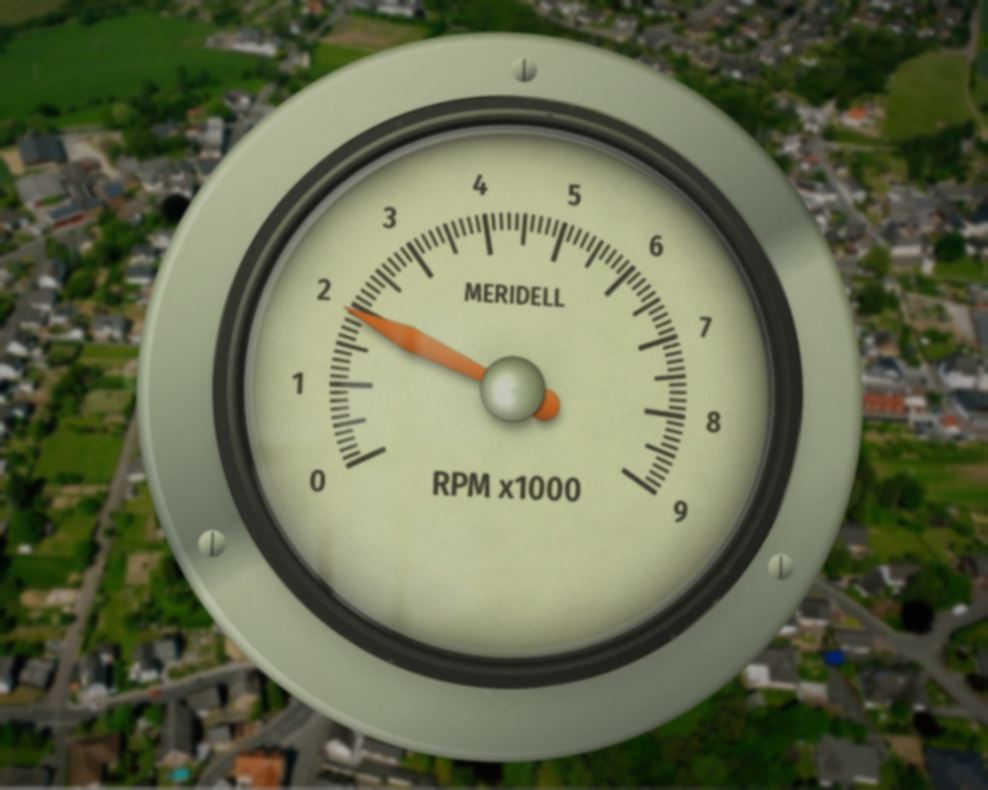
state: 1900 rpm
